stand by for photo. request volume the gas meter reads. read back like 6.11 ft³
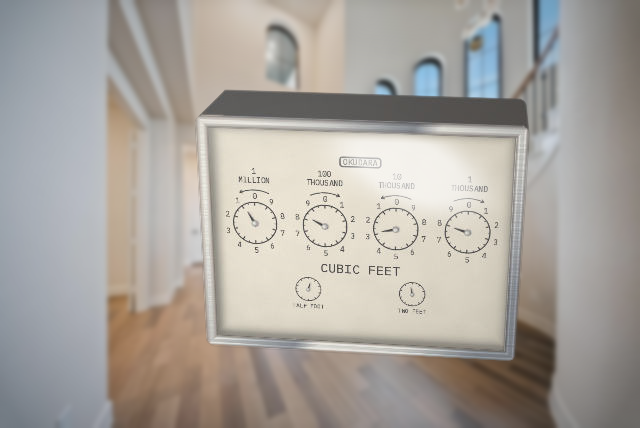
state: 82800 ft³
